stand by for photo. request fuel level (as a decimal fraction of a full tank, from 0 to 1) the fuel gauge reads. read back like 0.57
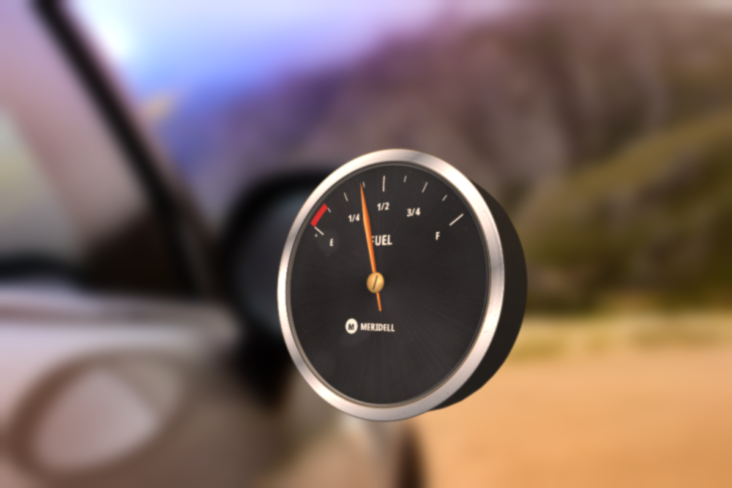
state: 0.375
